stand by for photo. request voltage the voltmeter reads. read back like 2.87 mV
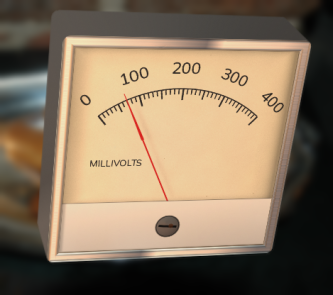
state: 70 mV
